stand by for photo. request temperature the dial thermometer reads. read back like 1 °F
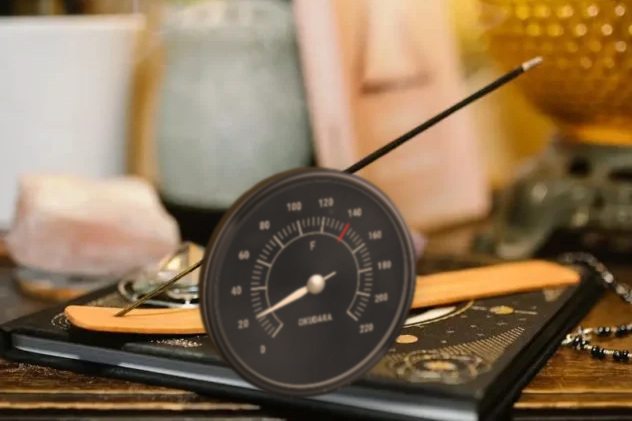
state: 20 °F
